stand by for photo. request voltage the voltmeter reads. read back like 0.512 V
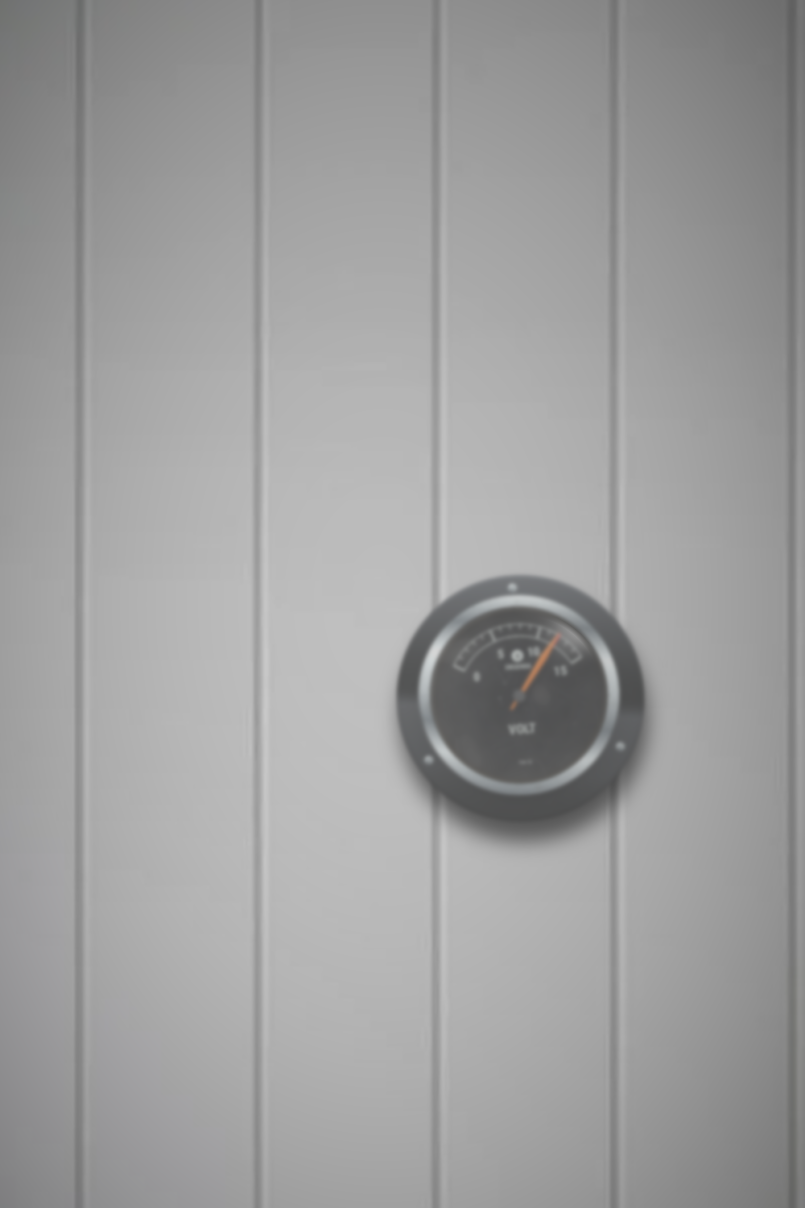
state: 12 V
